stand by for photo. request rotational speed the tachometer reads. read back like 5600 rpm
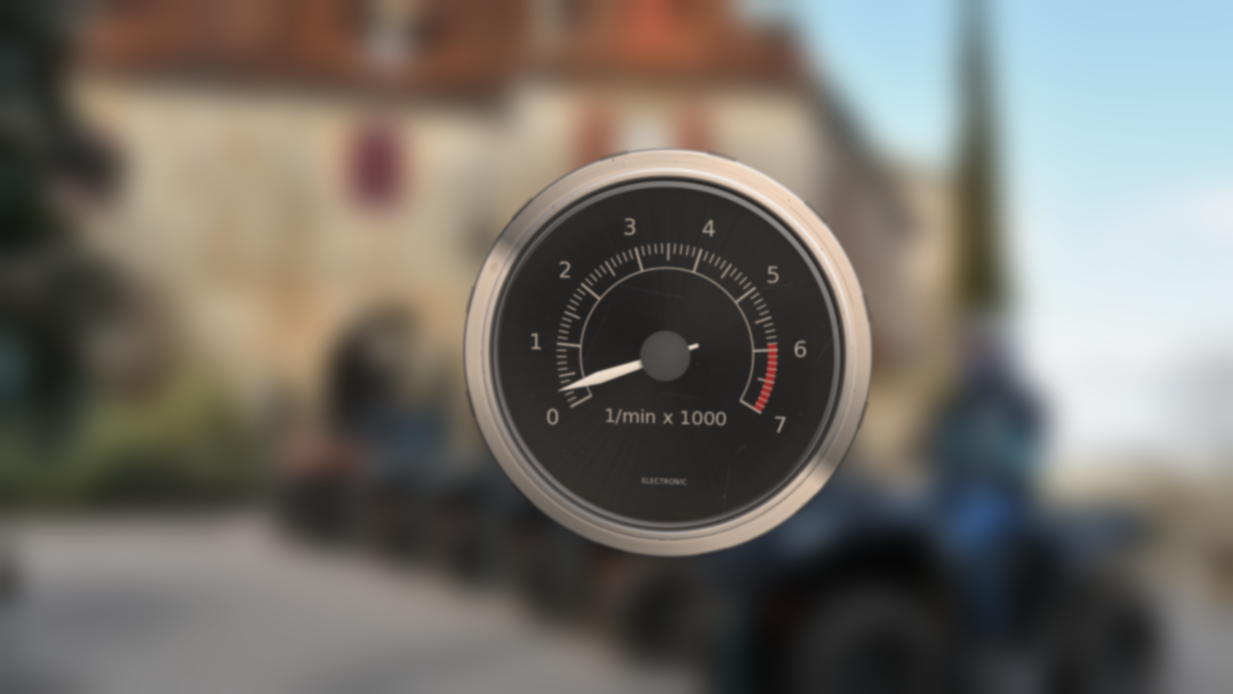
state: 300 rpm
